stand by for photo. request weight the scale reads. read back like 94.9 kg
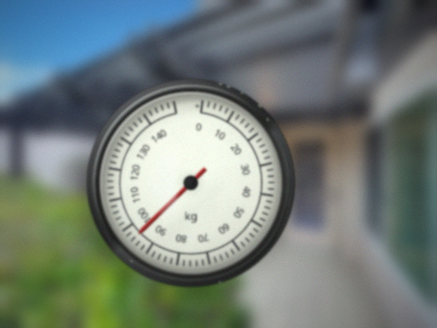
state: 96 kg
